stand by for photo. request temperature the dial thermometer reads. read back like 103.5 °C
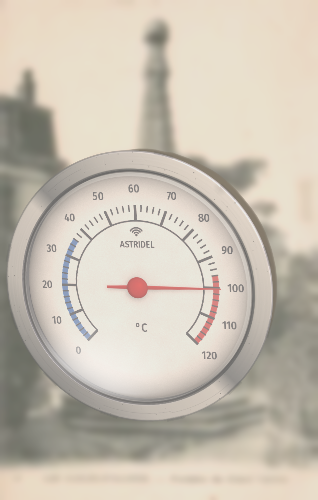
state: 100 °C
